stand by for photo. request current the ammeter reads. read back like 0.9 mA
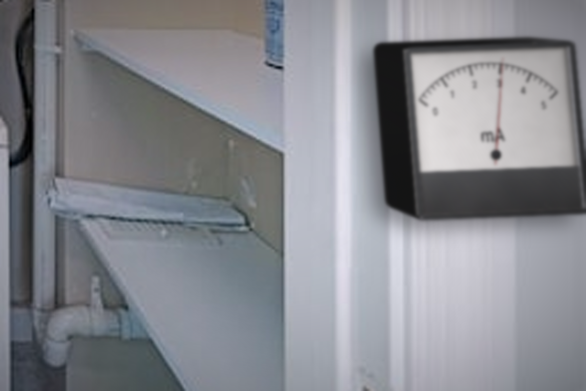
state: 3 mA
